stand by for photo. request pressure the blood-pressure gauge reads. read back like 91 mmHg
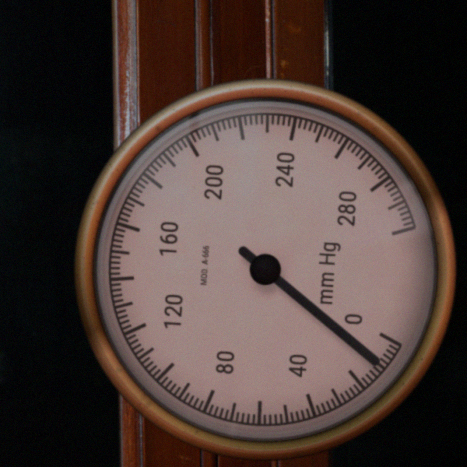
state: 10 mmHg
